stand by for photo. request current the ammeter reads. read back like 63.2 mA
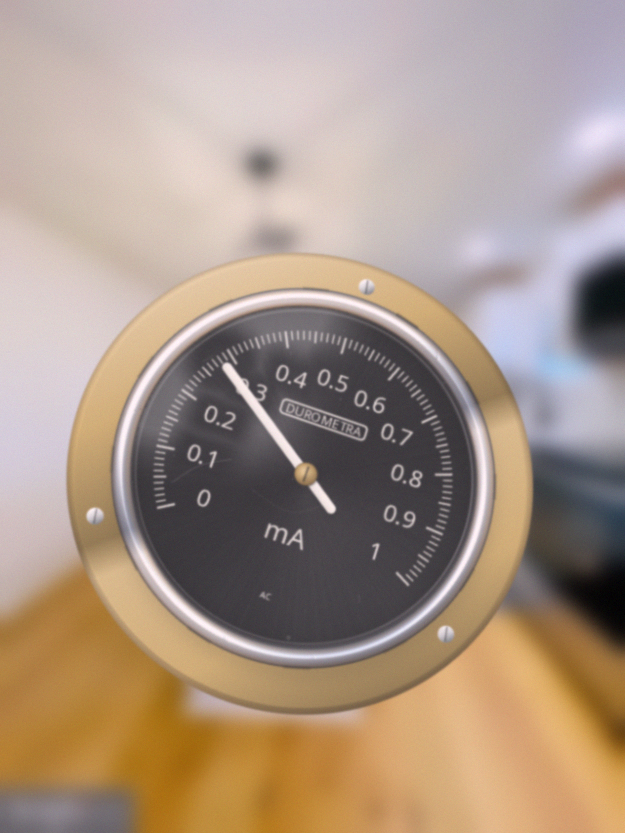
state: 0.28 mA
